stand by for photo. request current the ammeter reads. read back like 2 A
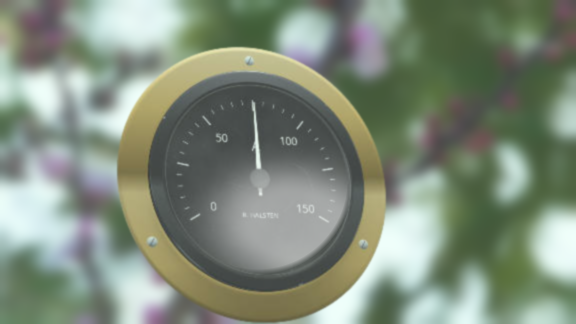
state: 75 A
